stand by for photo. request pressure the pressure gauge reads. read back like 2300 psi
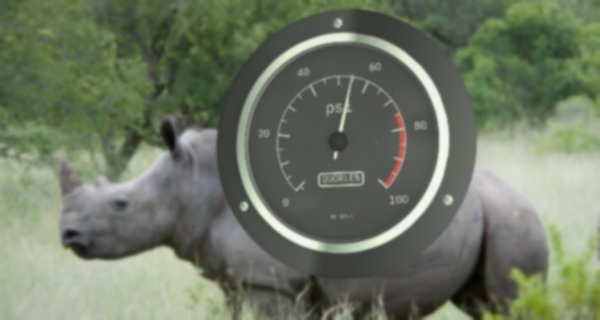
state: 55 psi
